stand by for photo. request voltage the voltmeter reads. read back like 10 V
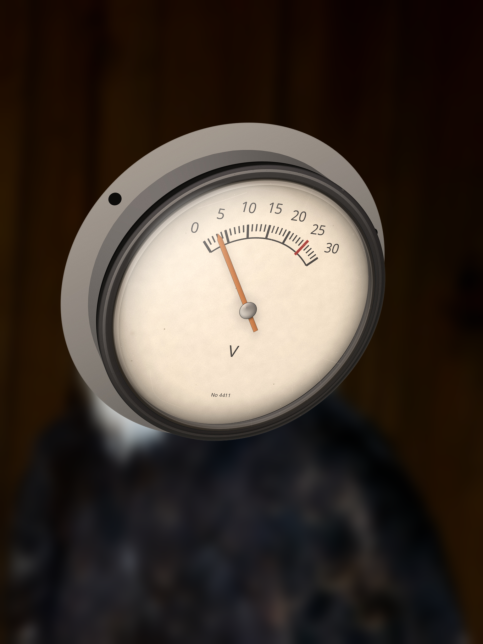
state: 3 V
